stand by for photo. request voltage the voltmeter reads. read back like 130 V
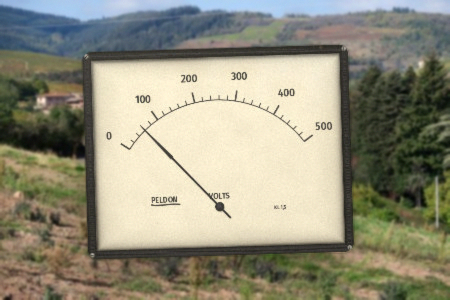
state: 60 V
